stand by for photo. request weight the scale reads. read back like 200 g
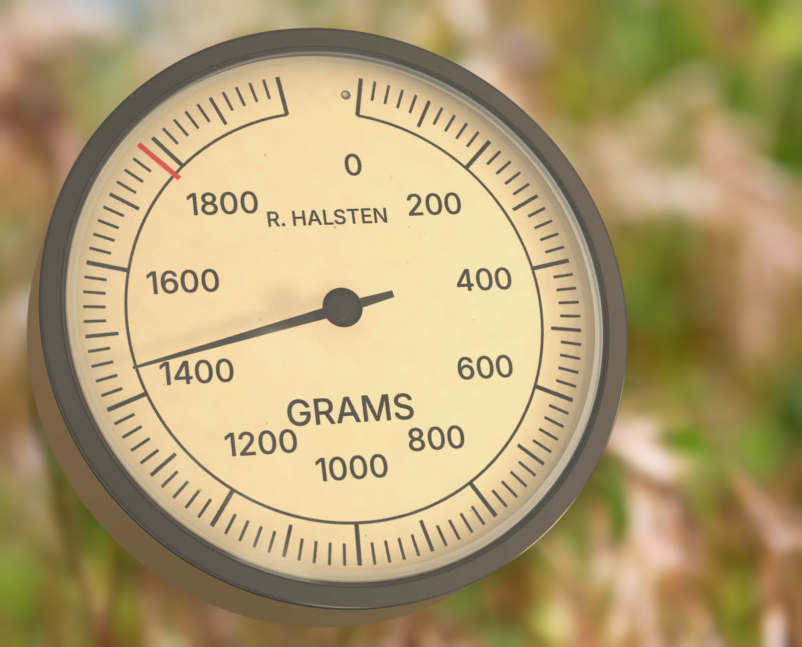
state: 1440 g
